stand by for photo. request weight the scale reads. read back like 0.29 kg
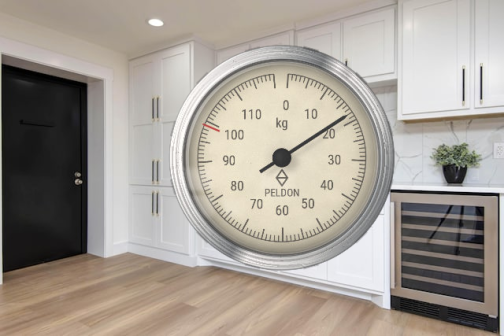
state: 18 kg
